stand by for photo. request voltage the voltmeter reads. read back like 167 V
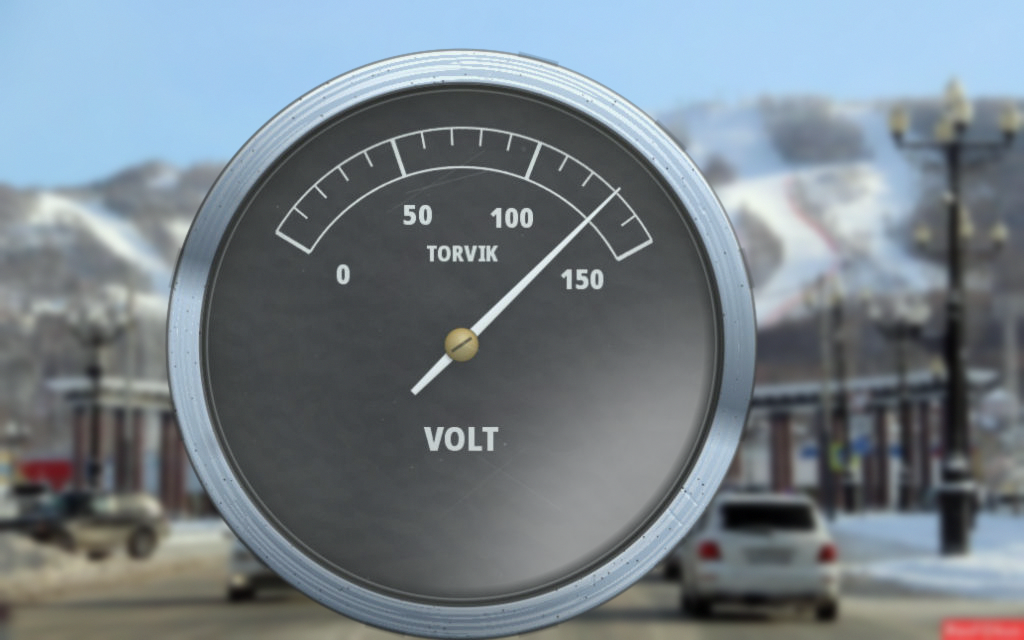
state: 130 V
